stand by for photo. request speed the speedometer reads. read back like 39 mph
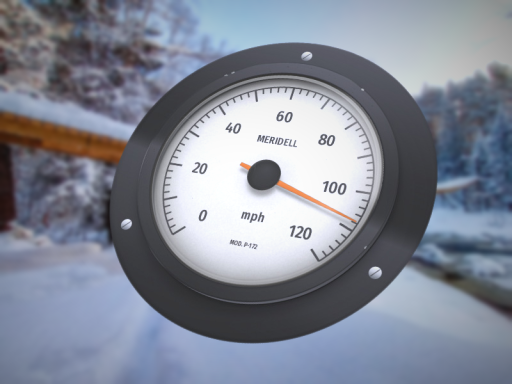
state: 108 mph
